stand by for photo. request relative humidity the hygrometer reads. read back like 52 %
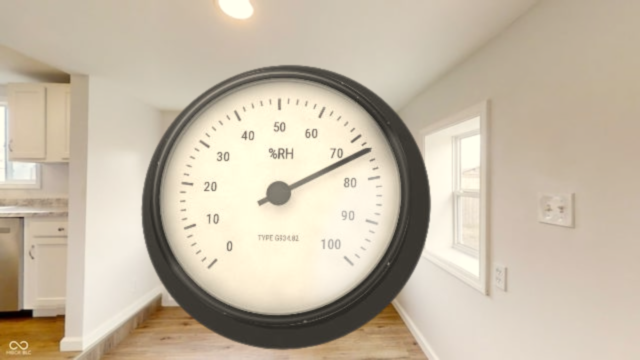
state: 74 %
